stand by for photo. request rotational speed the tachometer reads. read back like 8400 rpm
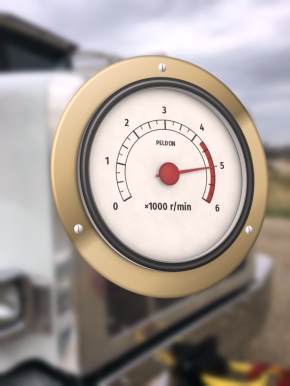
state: 5000 rpm
